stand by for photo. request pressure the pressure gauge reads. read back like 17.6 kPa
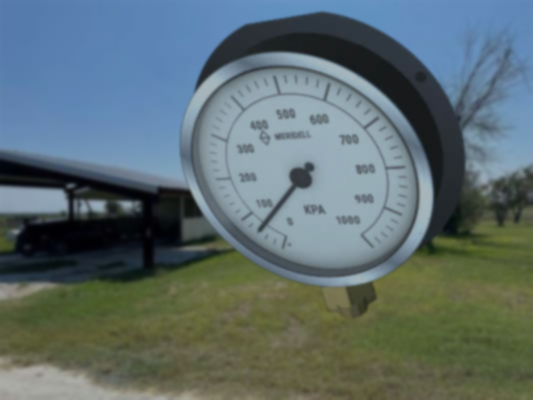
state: 60 kPa
